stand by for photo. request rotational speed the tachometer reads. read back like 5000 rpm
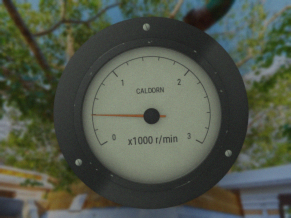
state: 400 rpm
